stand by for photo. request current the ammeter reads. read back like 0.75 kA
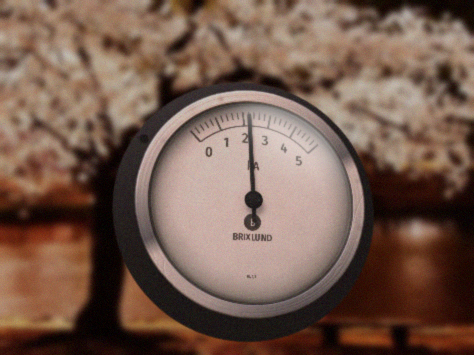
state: 2.2 kA
